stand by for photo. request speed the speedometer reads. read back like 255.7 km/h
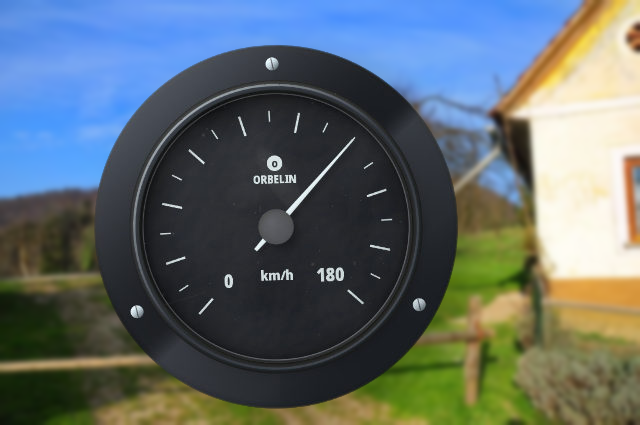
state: 120 km/h
